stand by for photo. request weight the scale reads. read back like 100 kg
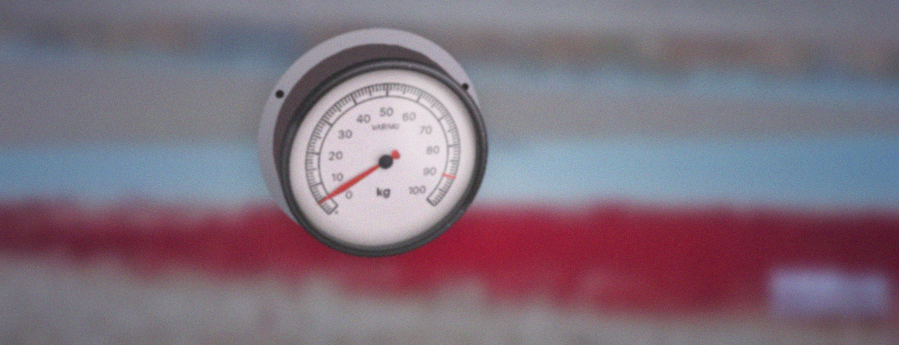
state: 5 kg
